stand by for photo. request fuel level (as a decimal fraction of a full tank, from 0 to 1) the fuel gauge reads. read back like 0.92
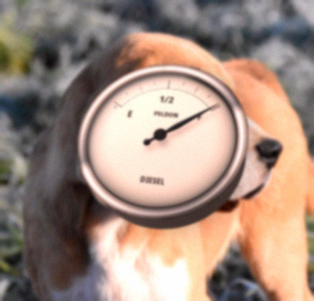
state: 1
